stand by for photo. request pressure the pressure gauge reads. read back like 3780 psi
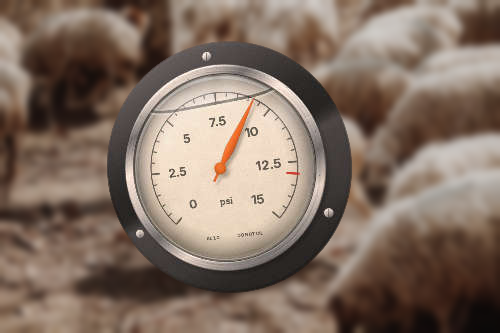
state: 9.25 psi
